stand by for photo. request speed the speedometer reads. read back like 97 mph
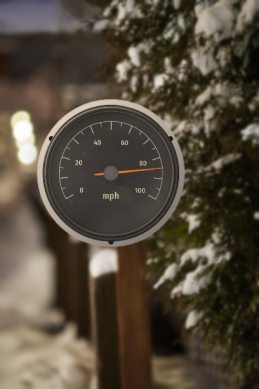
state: 85 mph
